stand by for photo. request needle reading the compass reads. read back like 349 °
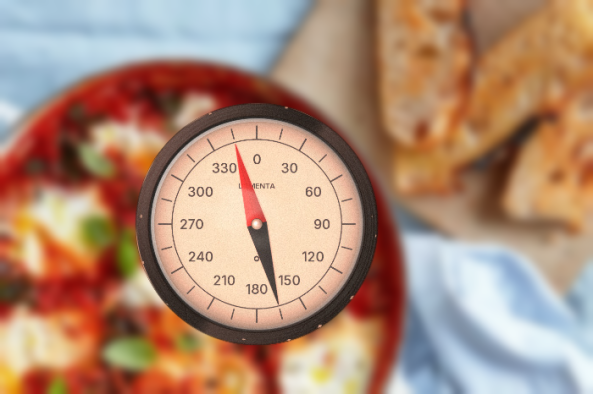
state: 345 °
